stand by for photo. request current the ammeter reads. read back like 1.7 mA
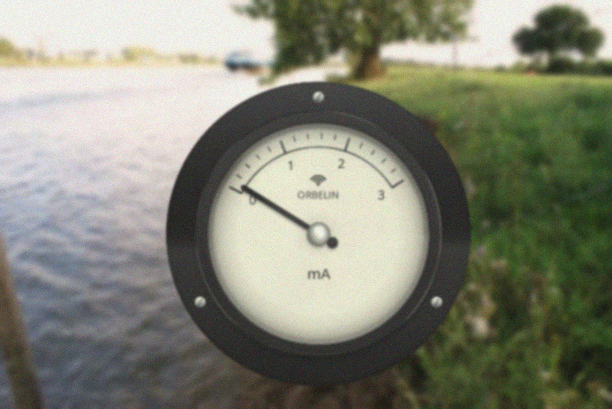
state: 0.1 mA
